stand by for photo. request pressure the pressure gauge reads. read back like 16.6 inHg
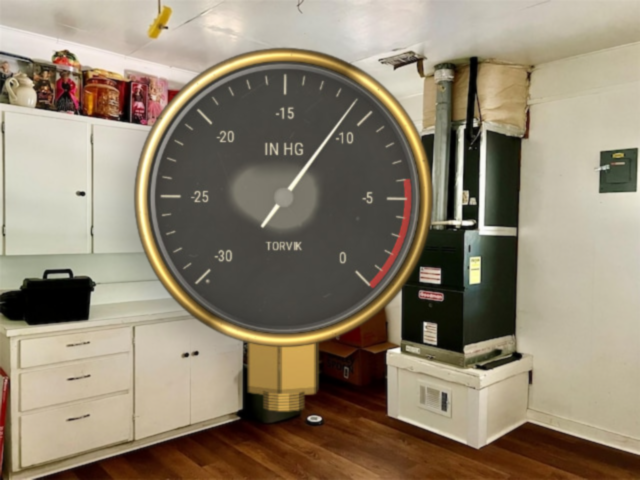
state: -11 inHg
